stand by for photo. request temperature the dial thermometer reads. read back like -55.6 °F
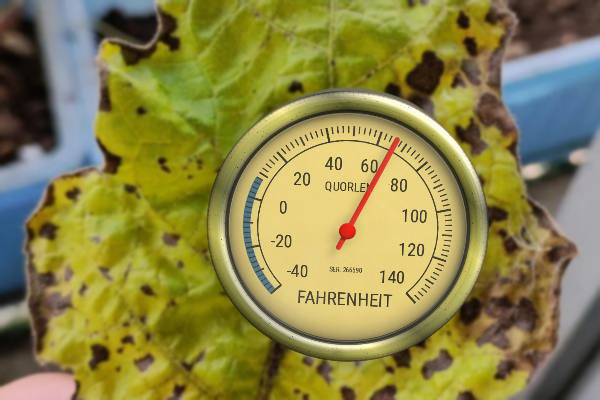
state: 66 °F
